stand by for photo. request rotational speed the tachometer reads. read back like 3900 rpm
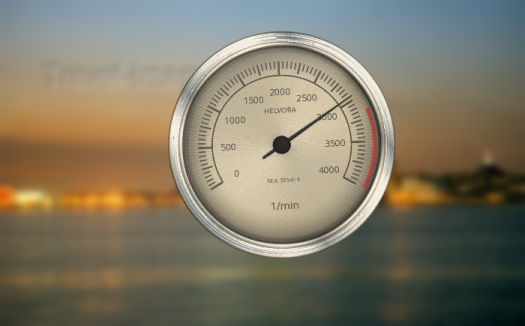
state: 2950 rpm
